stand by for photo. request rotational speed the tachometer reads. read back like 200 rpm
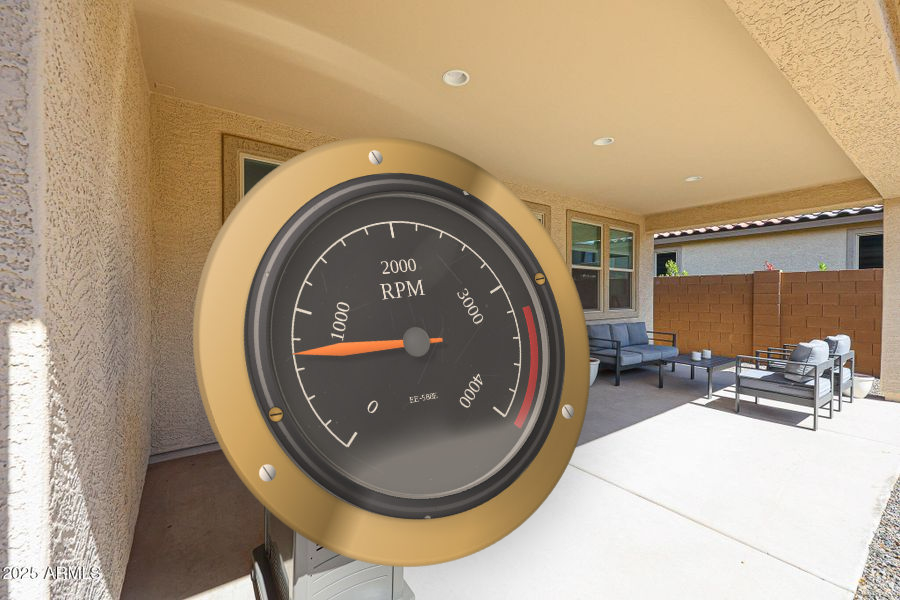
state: 700 rpm
